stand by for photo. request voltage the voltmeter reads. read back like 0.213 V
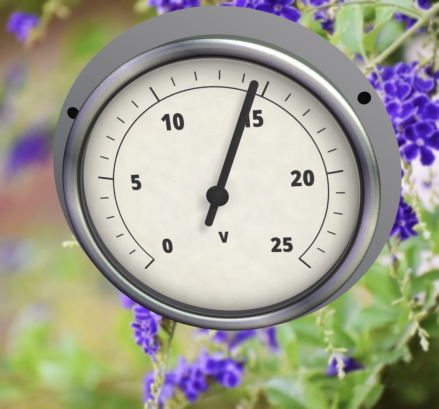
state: 14.5 V
